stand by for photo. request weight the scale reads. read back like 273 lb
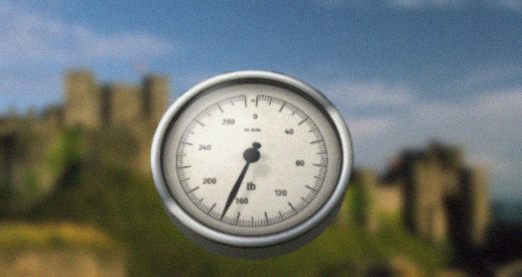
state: 170 lb
